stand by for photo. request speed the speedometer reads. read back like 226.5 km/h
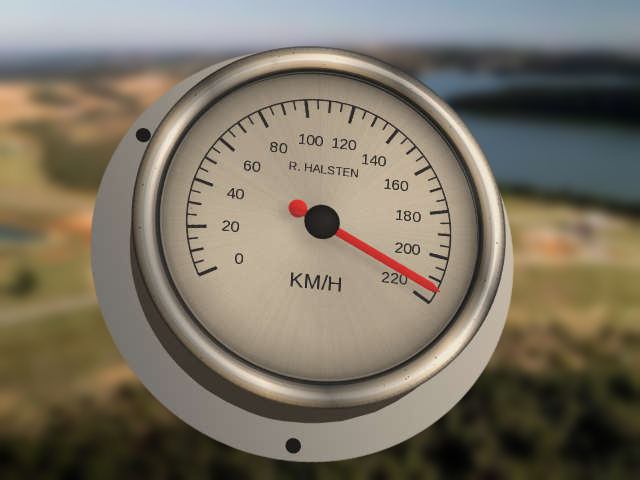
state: 215 km/h
